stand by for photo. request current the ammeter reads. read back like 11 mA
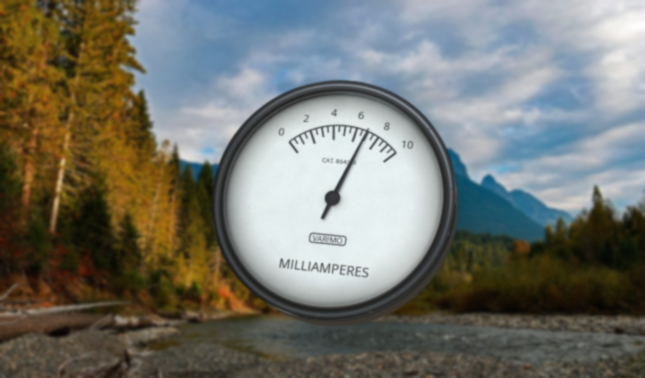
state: 7 mA
